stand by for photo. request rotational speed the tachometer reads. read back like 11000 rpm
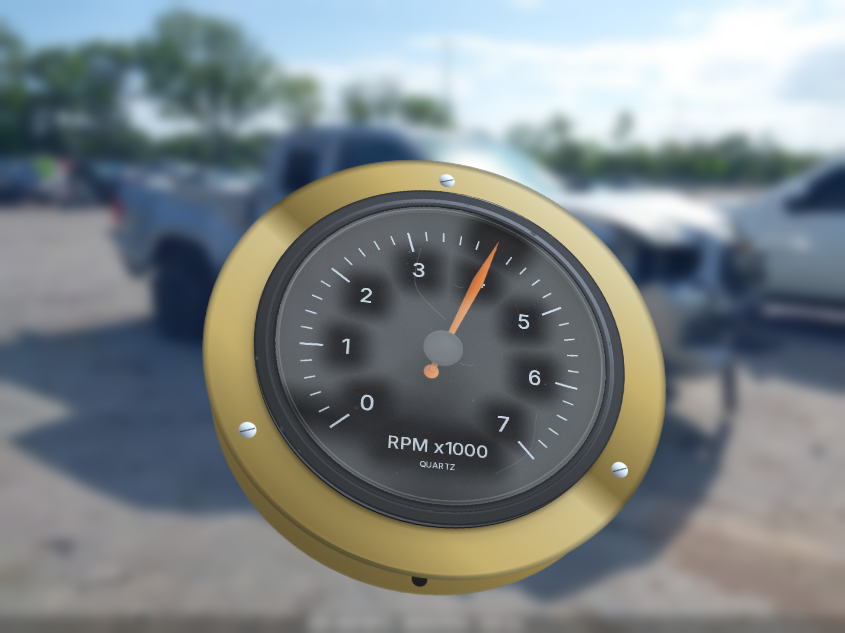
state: 4000 rpm
